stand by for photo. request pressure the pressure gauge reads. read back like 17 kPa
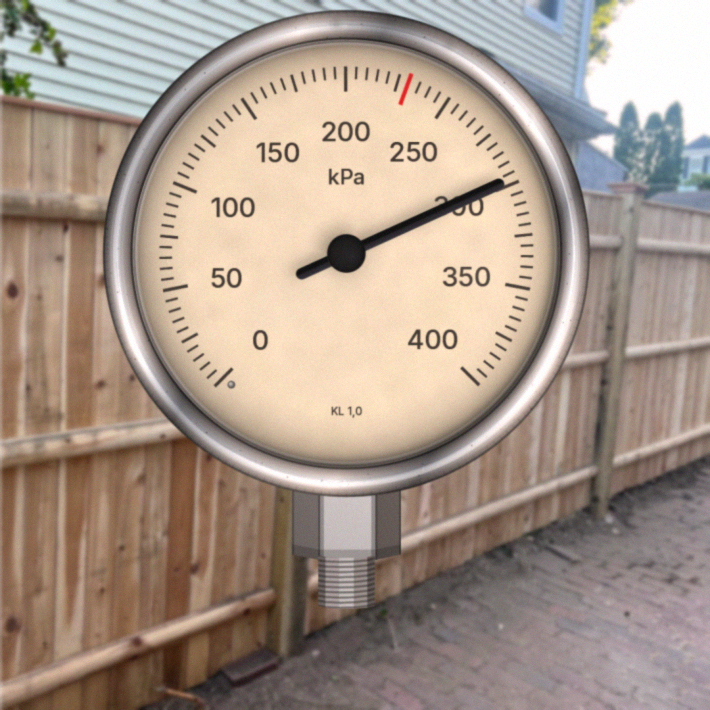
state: 297.5 kPa
